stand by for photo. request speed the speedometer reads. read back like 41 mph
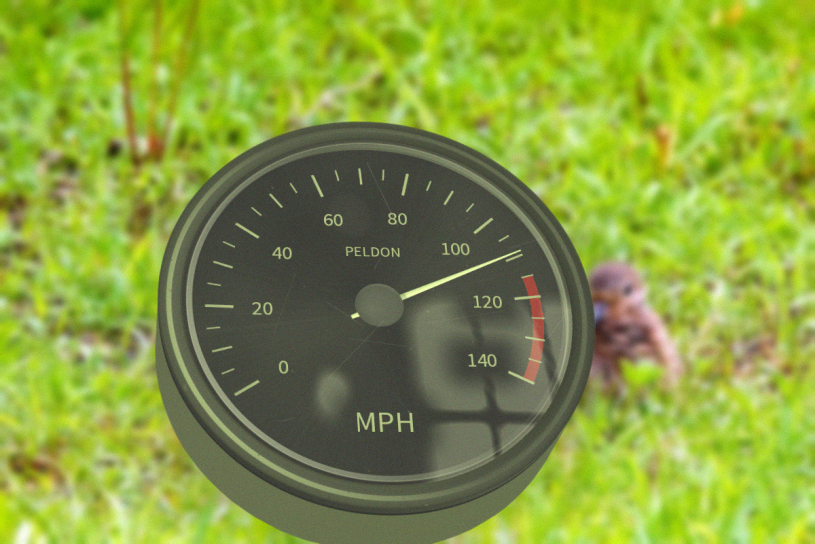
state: 110 mph
